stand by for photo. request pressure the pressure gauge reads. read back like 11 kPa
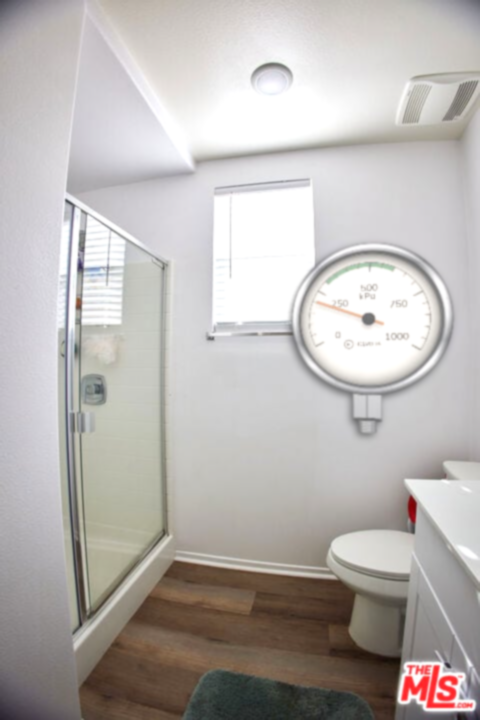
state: 200 kPa
